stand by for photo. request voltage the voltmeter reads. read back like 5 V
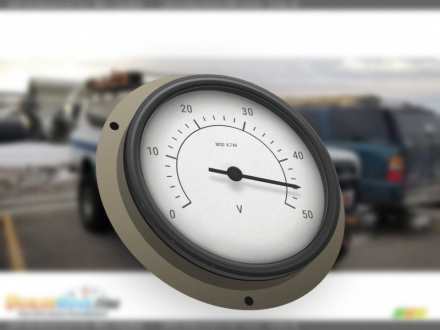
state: 46 V
